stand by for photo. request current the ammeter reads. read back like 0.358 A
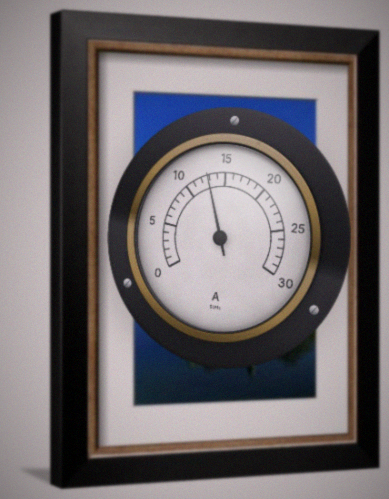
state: 13 A
